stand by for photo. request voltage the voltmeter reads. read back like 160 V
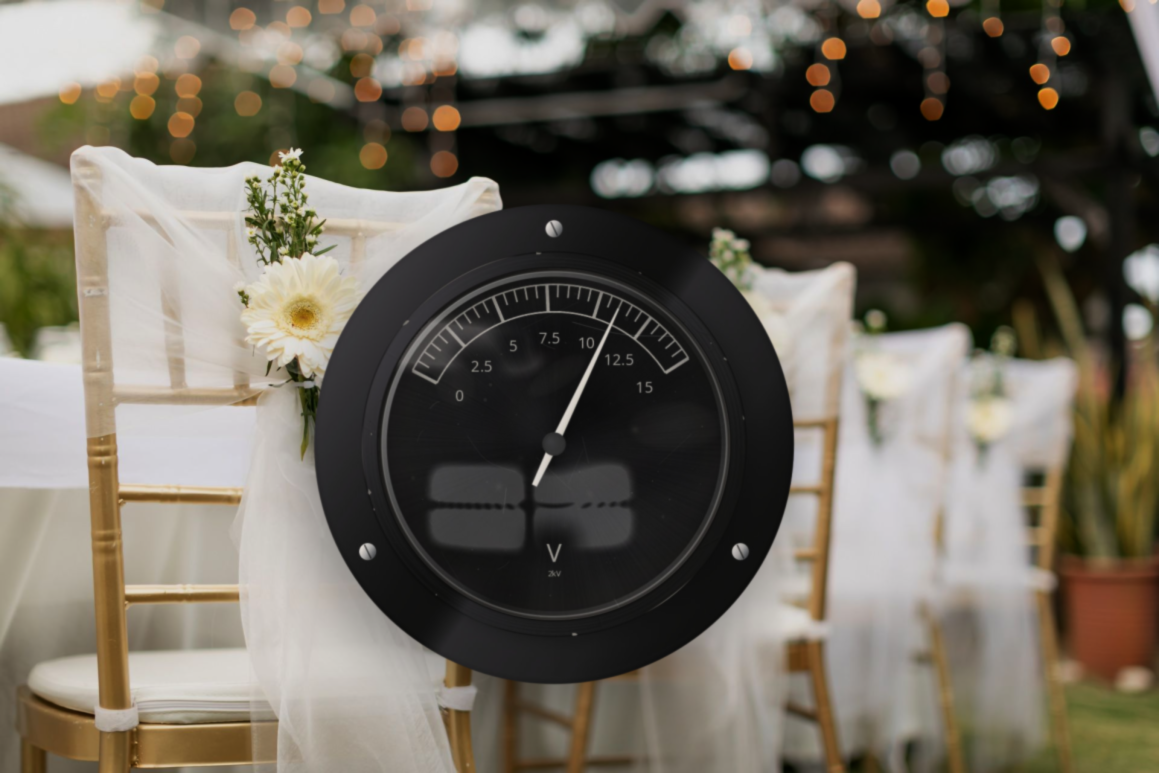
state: 11 V
